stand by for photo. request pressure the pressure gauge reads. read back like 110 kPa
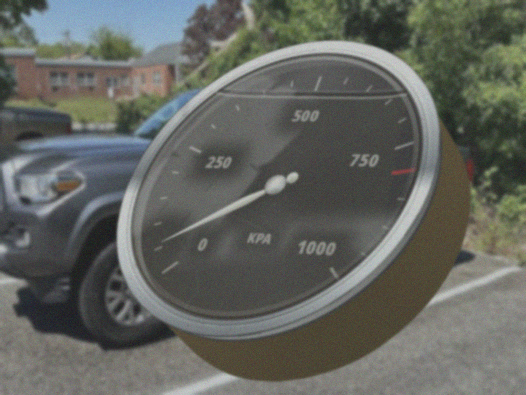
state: 50 kPa
